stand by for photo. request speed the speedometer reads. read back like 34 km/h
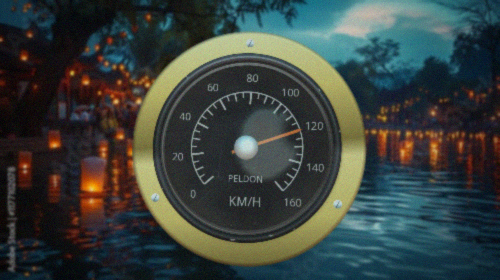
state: 120 km/h
